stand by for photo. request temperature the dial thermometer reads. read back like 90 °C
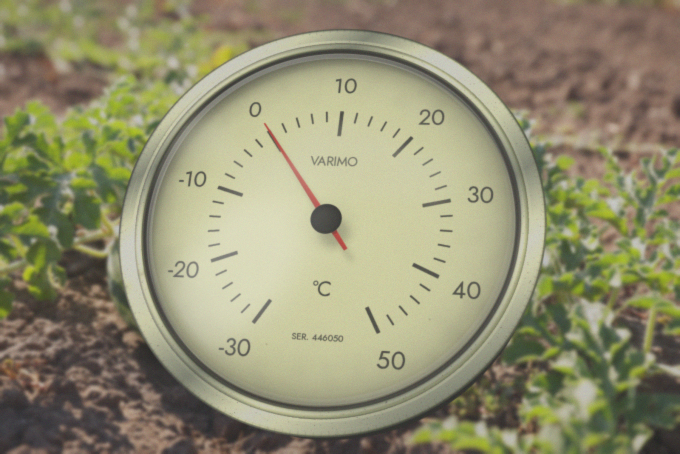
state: 0 °C
